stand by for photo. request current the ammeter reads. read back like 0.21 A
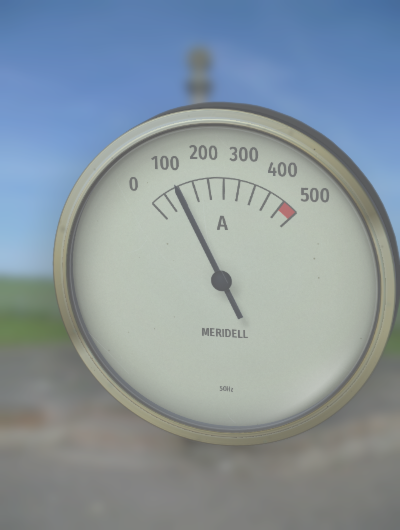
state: 100 A
